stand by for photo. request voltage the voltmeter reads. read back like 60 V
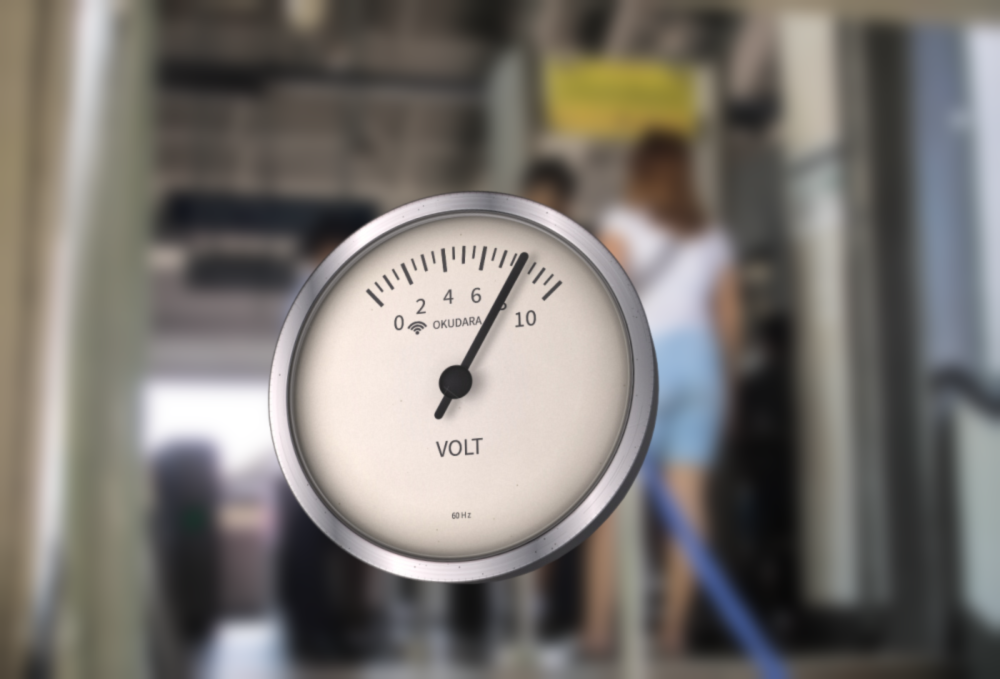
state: 8 V
